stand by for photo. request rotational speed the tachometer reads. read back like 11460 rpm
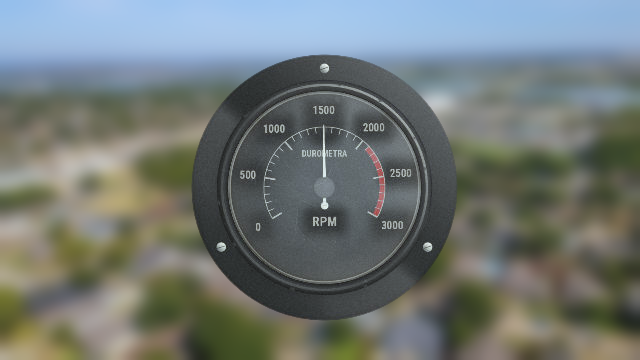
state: 1500 rpm
